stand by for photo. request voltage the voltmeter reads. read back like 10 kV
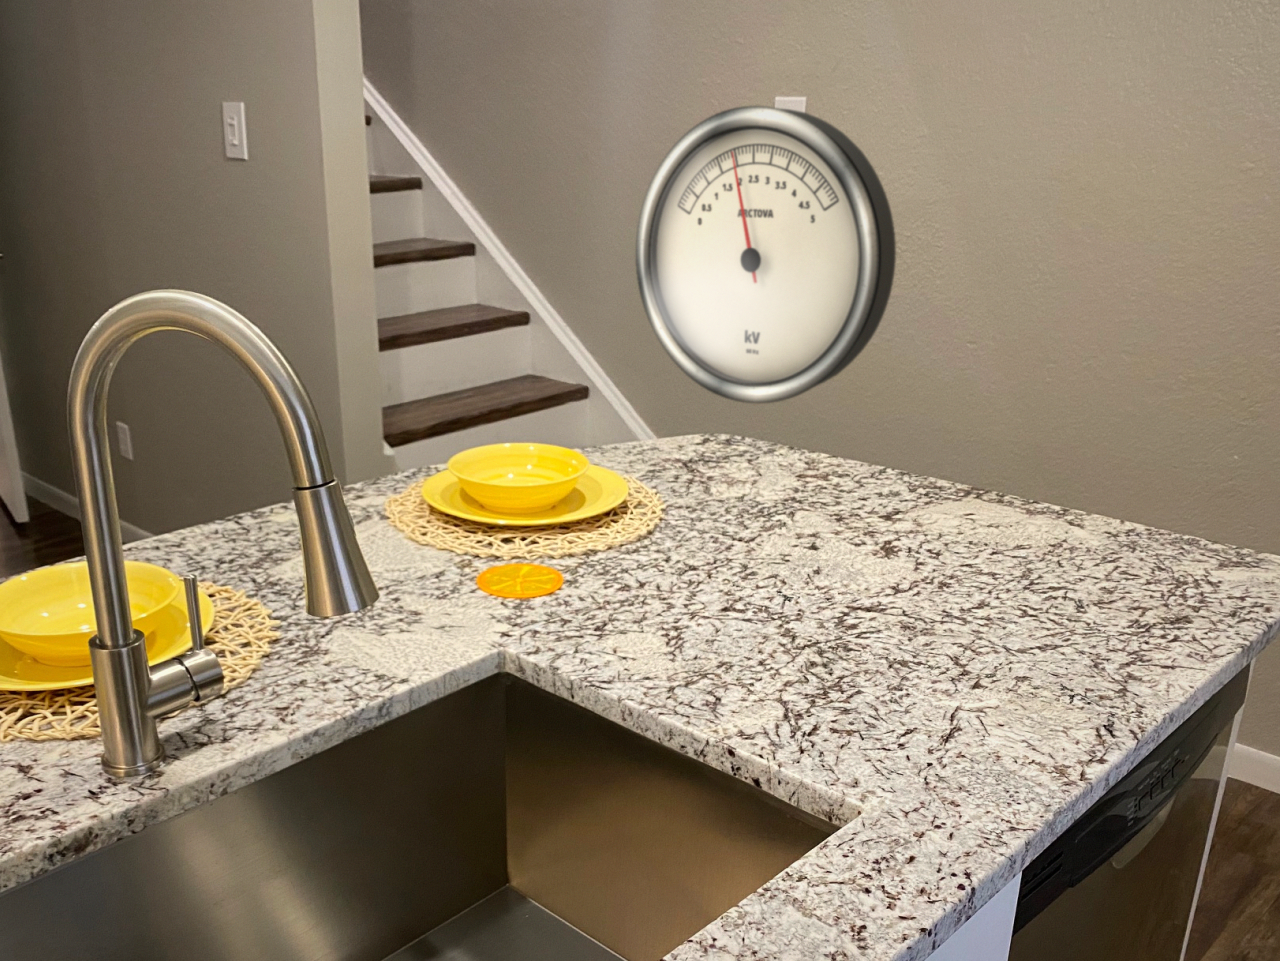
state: 2 kV
